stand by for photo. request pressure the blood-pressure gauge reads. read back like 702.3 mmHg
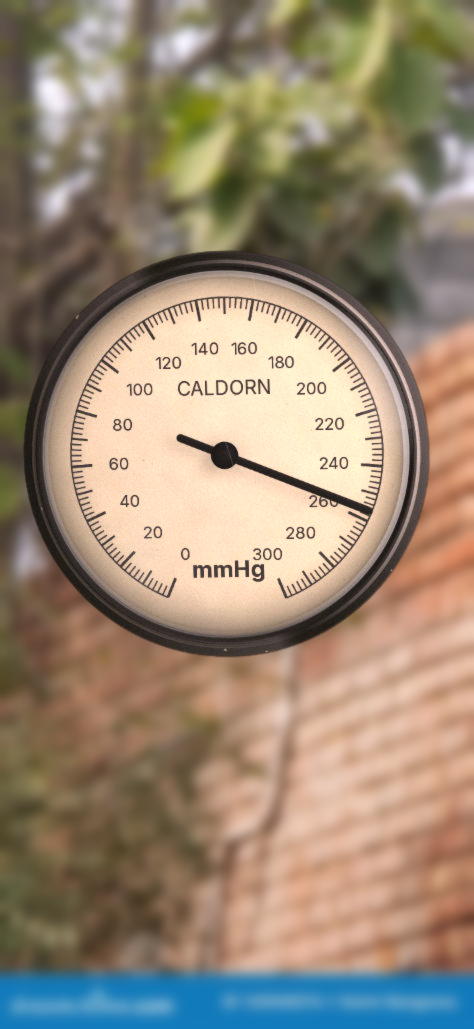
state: 256 mmHg
